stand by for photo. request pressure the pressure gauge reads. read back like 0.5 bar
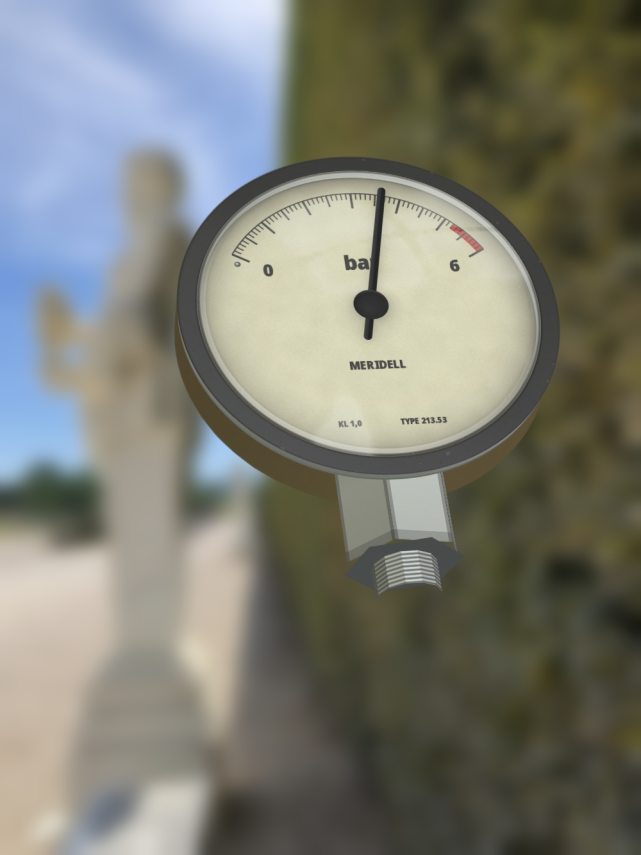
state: 3.6 bar
